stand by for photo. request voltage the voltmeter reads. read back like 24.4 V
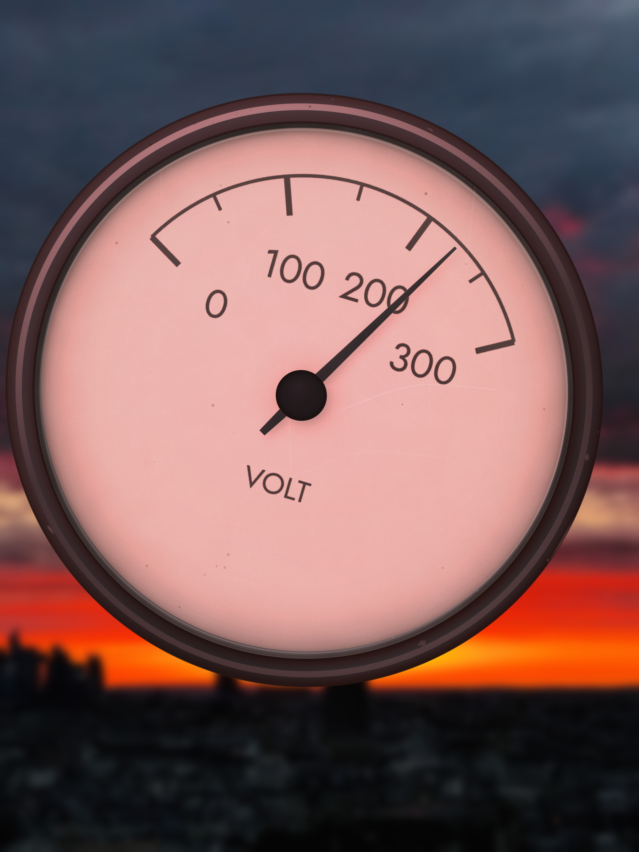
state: 225 V
